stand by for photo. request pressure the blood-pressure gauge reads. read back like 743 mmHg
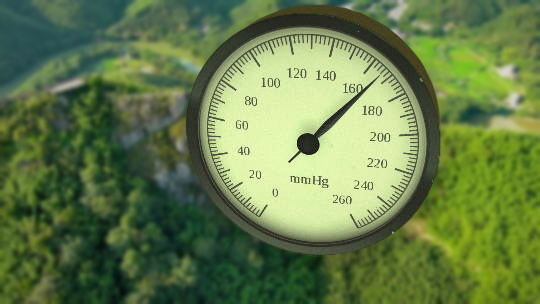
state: 166 mmHg
